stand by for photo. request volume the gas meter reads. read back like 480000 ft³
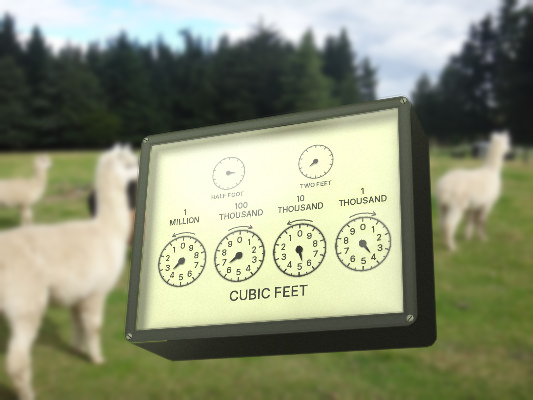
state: 365400 ft³
